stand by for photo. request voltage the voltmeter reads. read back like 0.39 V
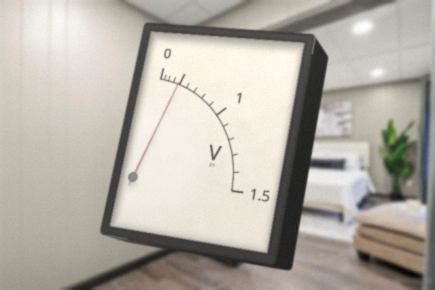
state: 0.5 V
